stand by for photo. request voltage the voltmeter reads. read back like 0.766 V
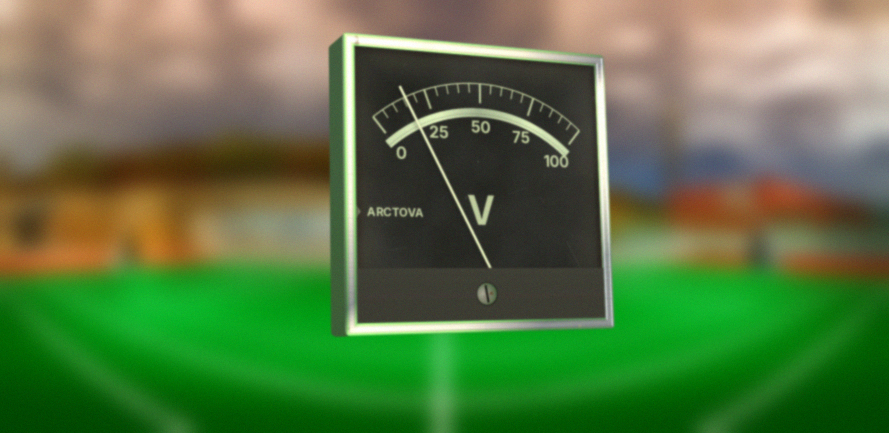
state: 15 V
